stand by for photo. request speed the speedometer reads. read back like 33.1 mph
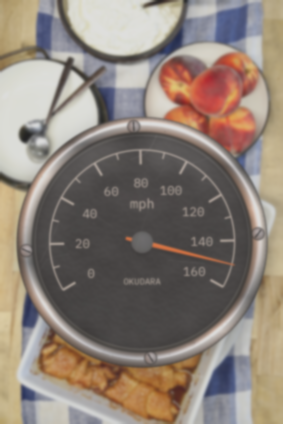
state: 150 mph
